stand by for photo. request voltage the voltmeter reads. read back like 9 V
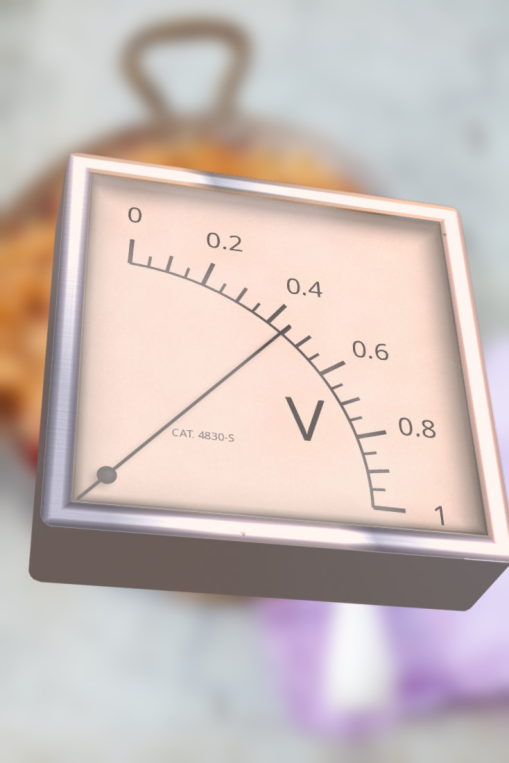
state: 0.45 V
